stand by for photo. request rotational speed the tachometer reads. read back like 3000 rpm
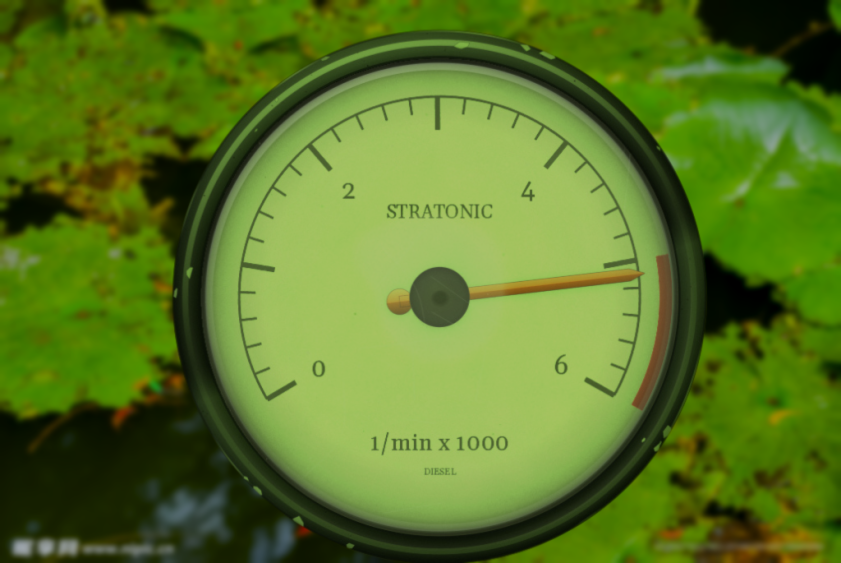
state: 5100 rpm
